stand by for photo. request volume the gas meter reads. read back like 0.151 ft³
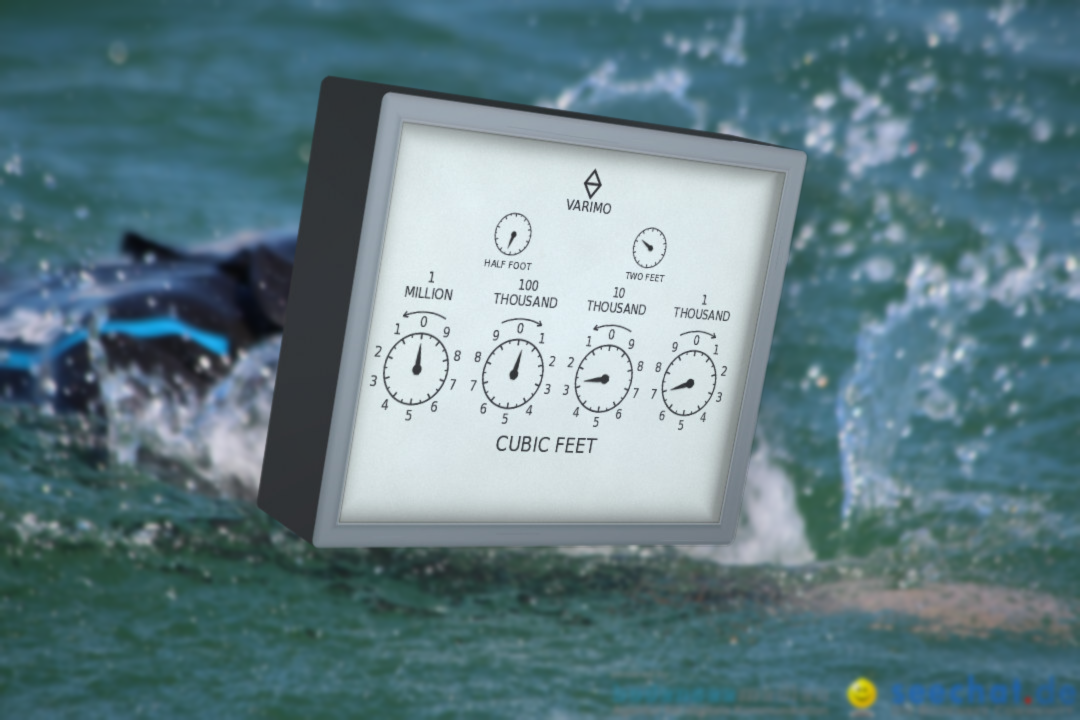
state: 2700 ft³
